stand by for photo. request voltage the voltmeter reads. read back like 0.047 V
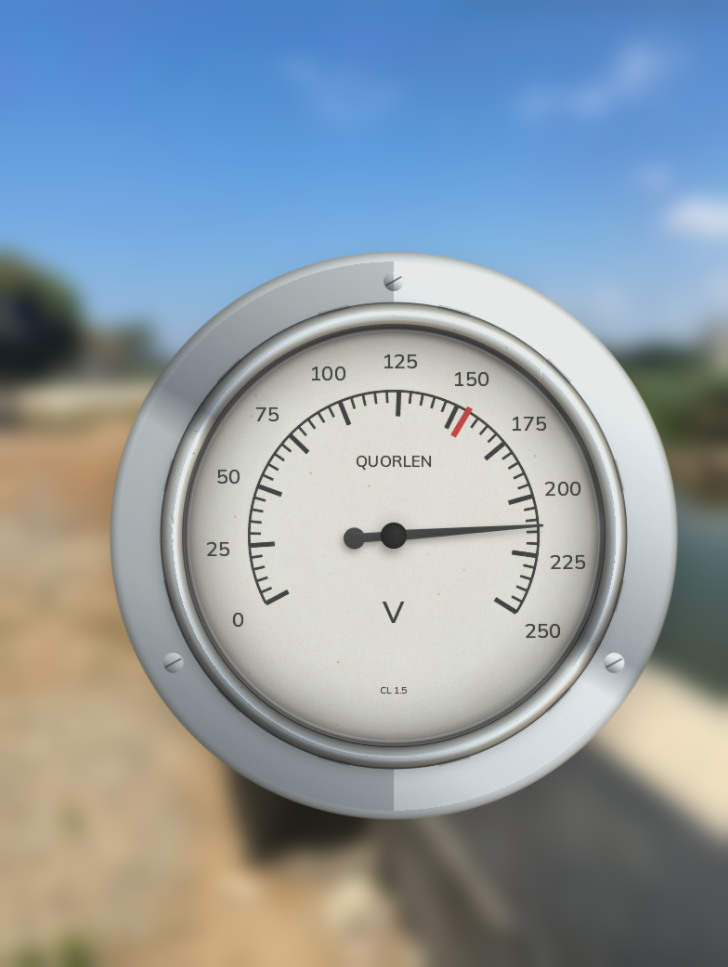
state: 212.5 V
